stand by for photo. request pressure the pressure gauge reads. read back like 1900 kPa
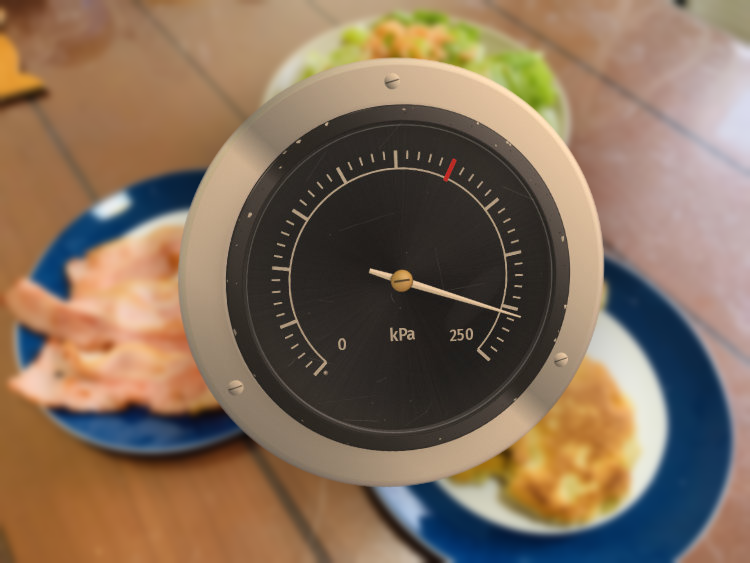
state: 227.5 kPa
